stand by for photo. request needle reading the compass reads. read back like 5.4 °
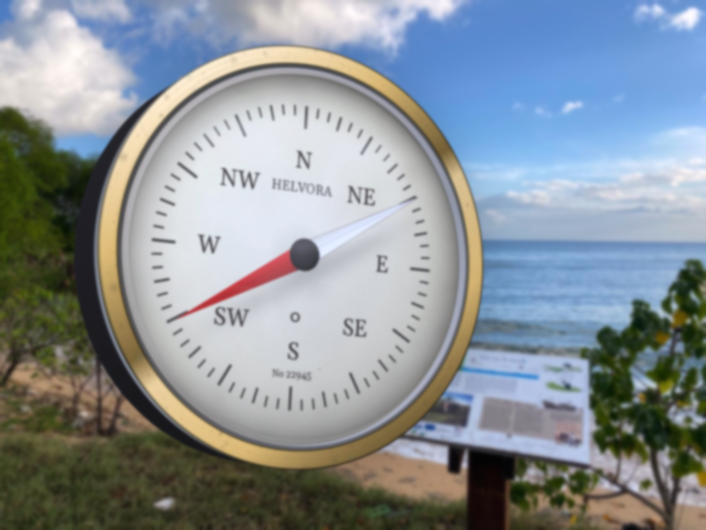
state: 240 °
